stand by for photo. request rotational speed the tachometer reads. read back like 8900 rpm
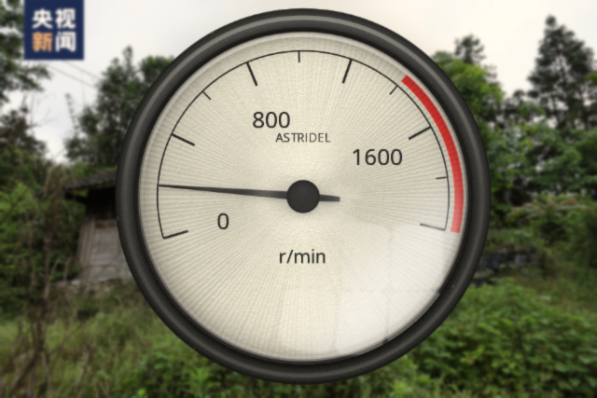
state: 200 rpm
